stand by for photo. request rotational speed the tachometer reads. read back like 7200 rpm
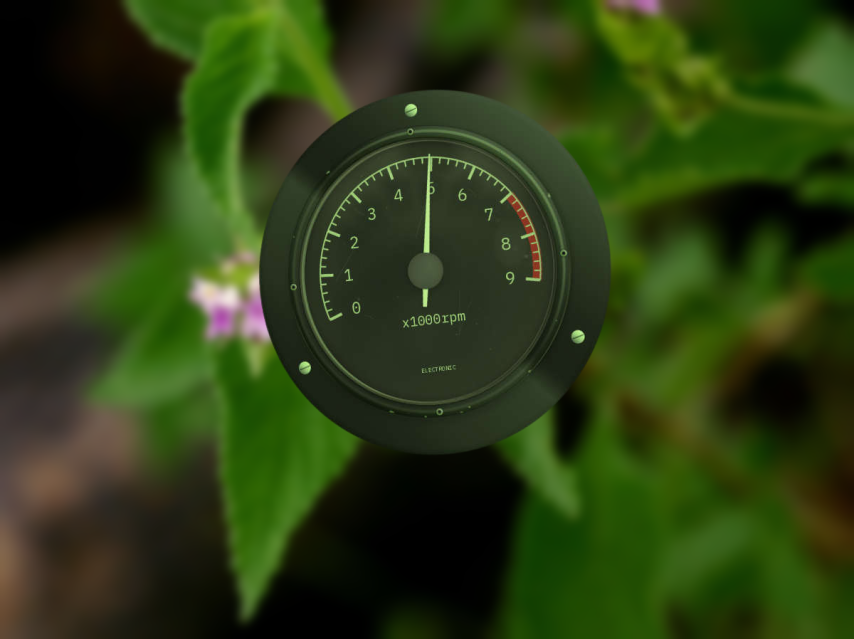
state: 5000 rpm
